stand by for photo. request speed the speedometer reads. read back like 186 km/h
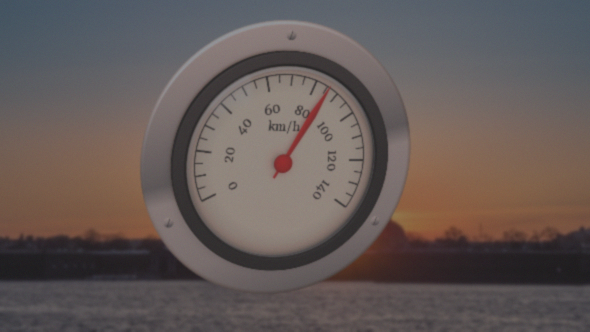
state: 85 km/h
